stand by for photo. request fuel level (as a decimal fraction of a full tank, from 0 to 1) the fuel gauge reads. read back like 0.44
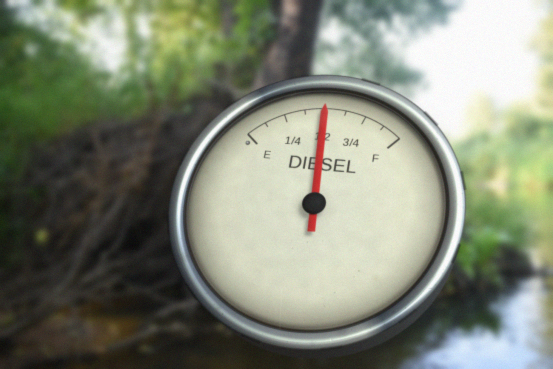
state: 0.5
